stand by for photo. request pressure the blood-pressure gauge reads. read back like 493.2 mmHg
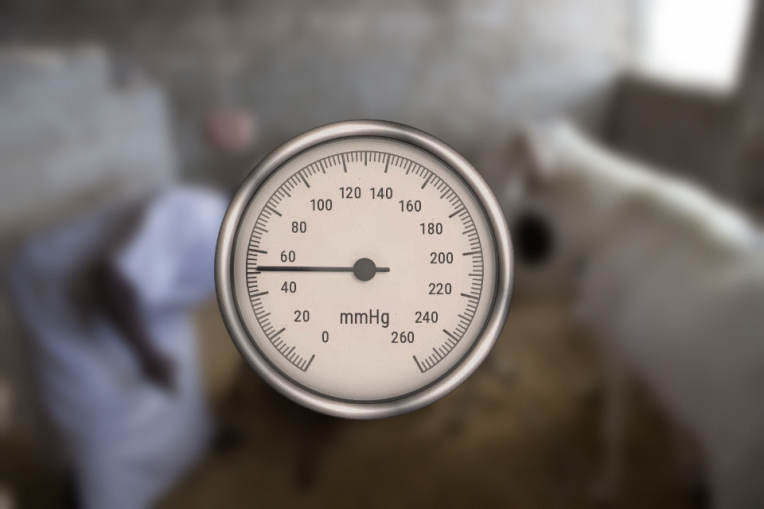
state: 52 mmHg
